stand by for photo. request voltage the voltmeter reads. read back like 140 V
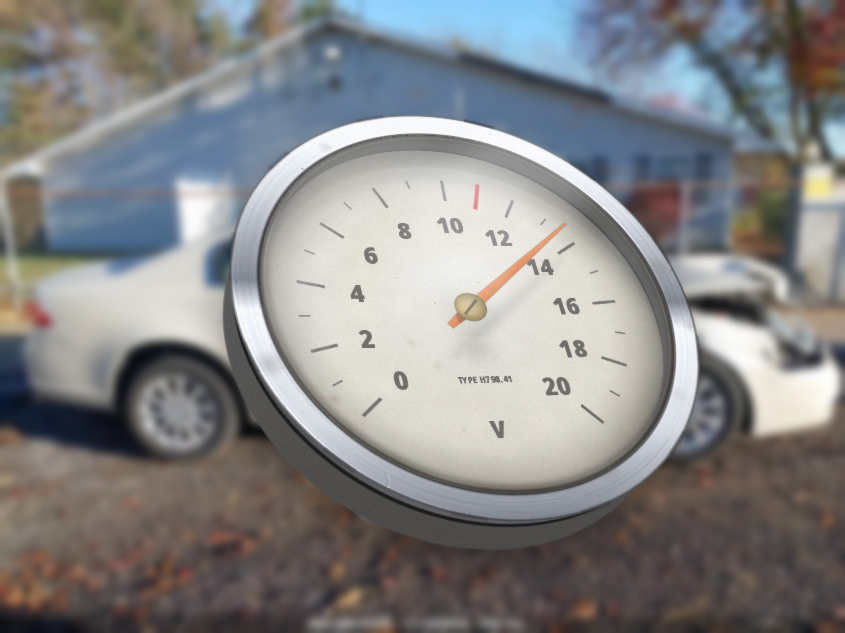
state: 13.5 V
